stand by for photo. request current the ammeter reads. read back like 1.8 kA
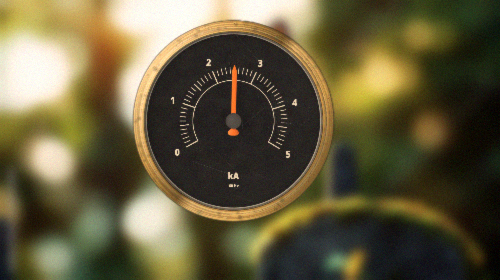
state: 2.5 kA
